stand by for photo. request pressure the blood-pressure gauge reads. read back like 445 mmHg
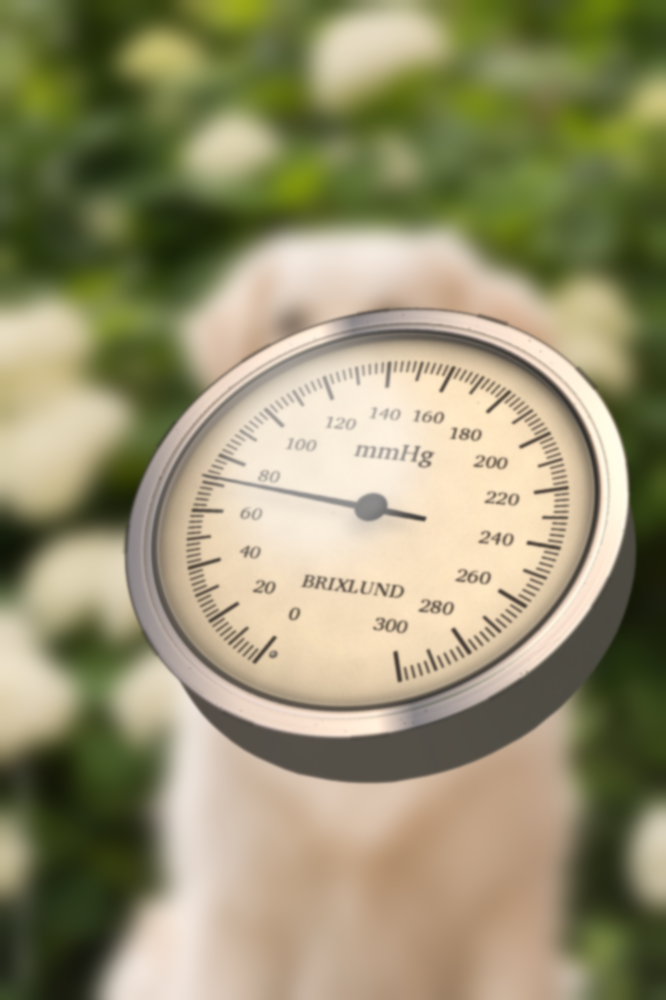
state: 70 mmHg
